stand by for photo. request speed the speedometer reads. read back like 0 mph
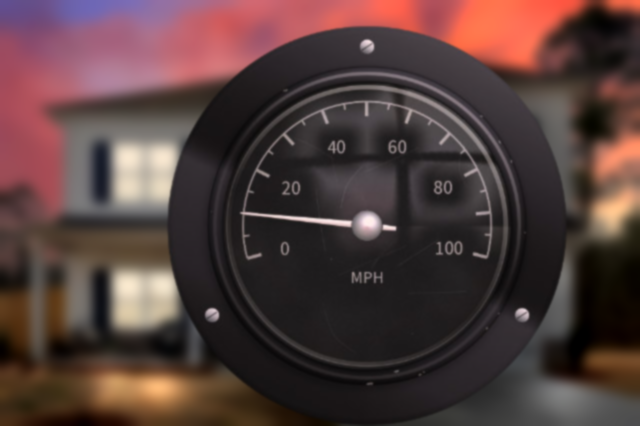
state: 10 mph
